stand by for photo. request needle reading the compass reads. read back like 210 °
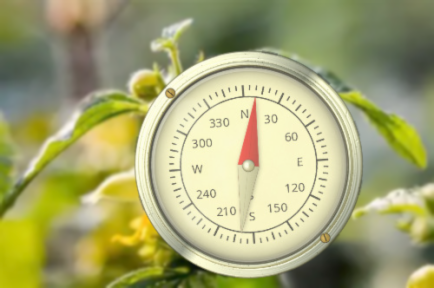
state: 10 °
